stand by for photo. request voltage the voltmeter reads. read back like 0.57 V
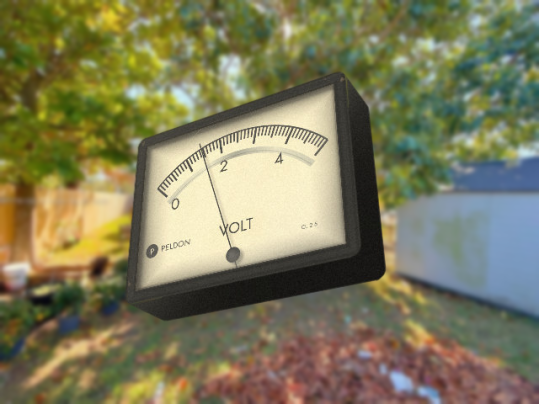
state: 1.5 V
